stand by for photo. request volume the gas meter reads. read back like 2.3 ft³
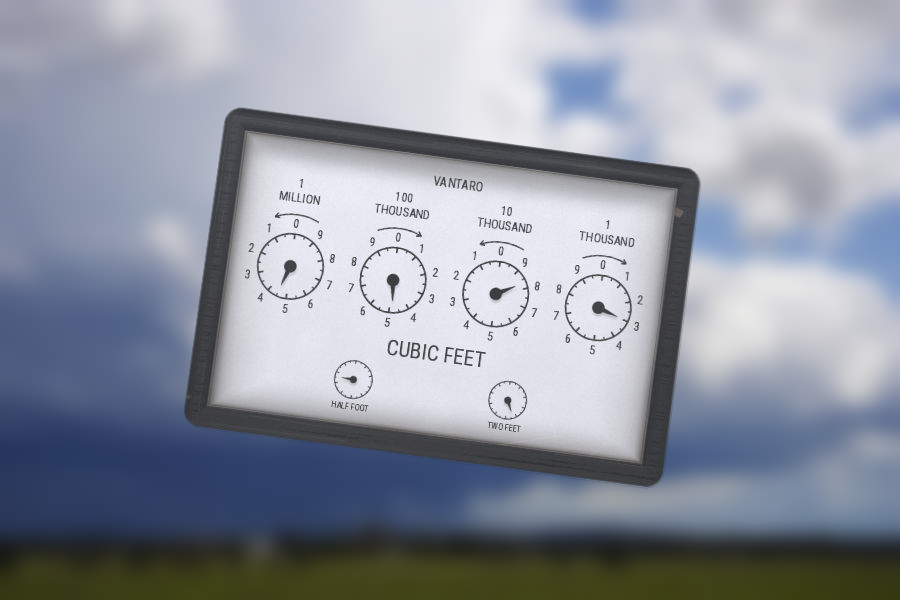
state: 448300 ft³
